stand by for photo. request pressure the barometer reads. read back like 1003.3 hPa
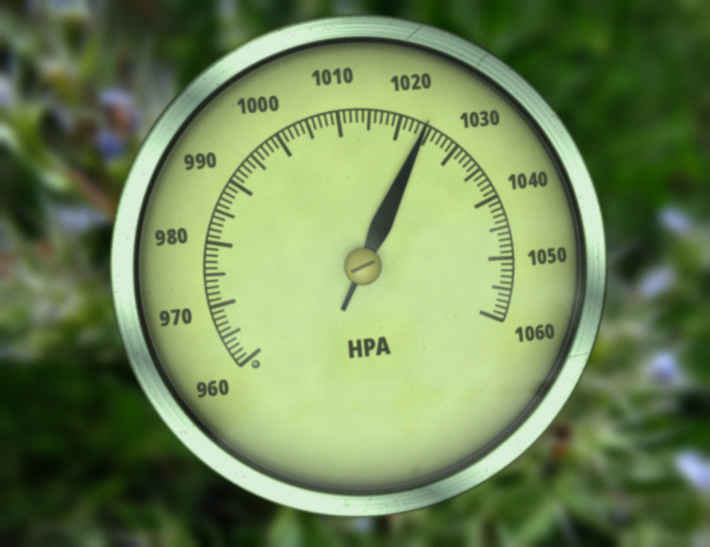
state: 1024 hPa
